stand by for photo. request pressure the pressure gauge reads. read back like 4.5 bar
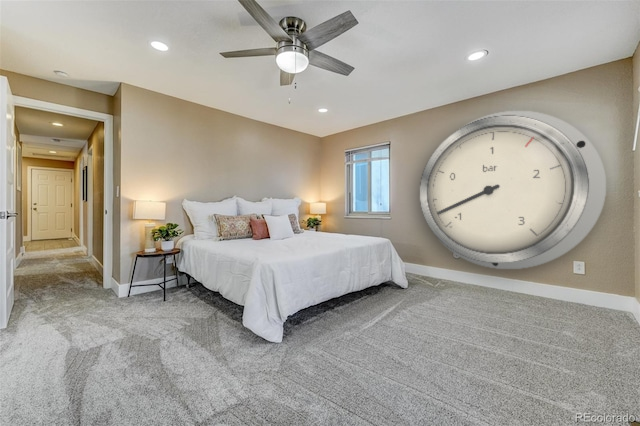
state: -0.75 bar
